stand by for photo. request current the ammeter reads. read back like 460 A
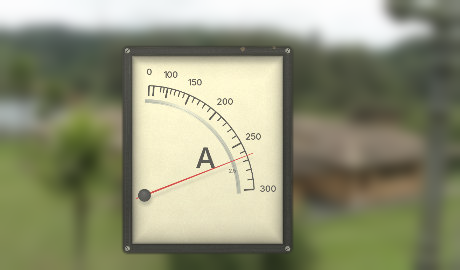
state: 265 A
